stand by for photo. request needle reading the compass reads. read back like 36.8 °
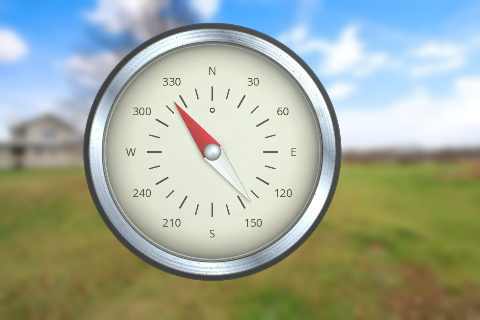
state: 322.5 °
